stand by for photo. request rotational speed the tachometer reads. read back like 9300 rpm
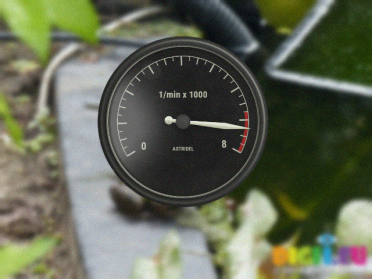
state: 7250 rpm
